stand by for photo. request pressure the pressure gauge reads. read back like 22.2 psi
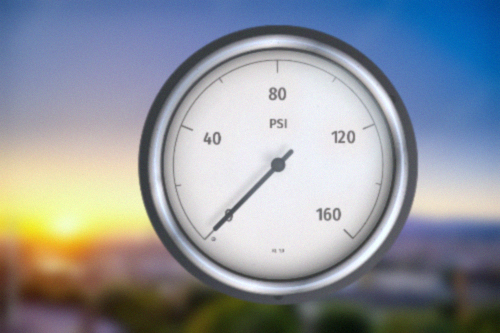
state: 0 psi
